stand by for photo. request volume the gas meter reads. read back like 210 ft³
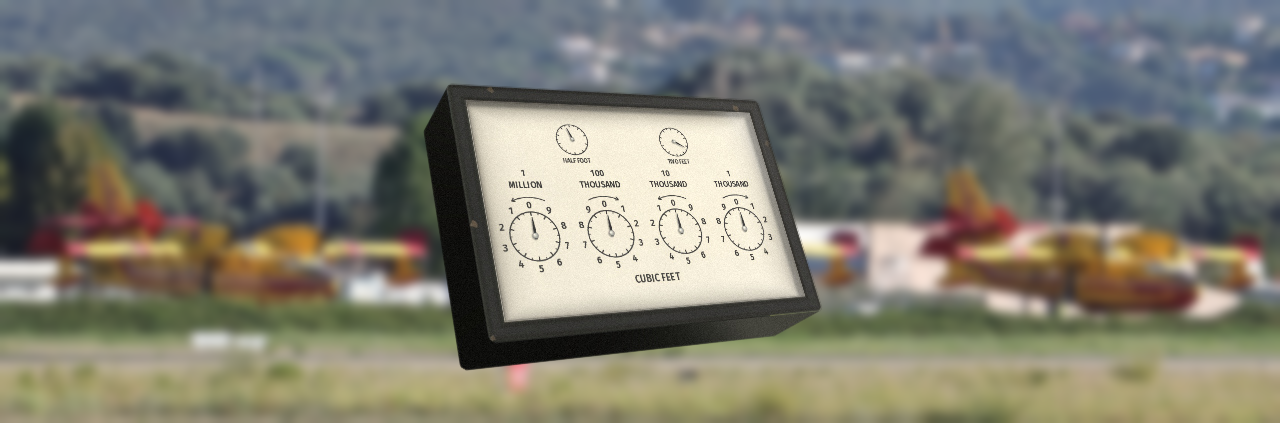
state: 0 ft³
